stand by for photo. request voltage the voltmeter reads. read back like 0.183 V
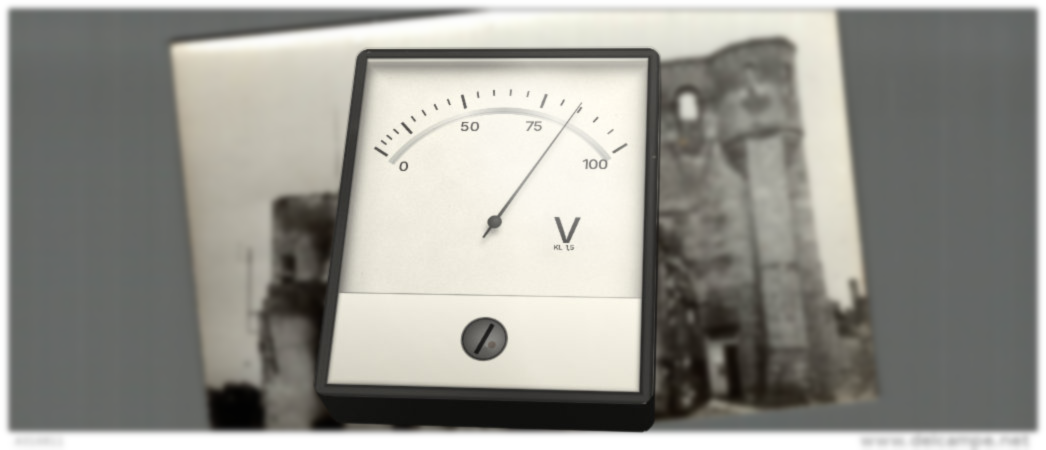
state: 85 V
